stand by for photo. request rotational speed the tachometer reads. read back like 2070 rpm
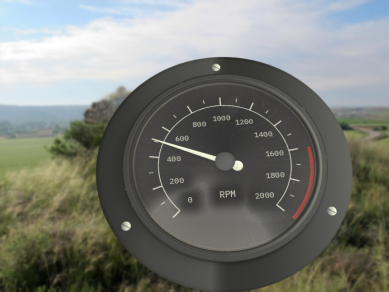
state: 500 rpm
